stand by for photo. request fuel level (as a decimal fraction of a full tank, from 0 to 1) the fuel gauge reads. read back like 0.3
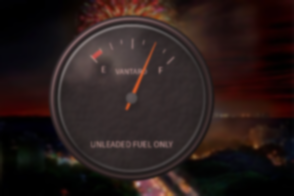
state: 0.75
